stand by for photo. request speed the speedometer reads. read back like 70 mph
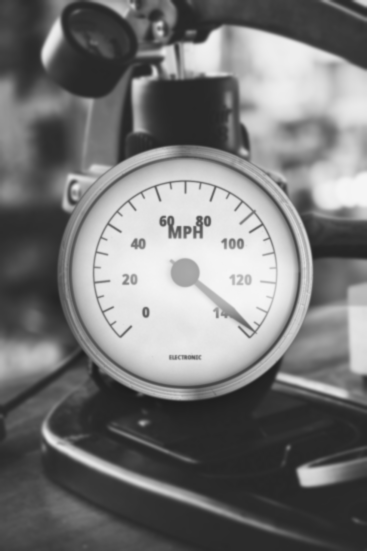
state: 137.5 mph
